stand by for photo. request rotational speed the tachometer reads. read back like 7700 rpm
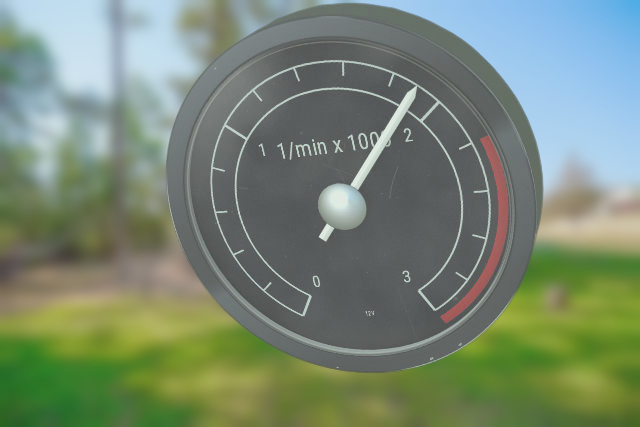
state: 1900 rpm
